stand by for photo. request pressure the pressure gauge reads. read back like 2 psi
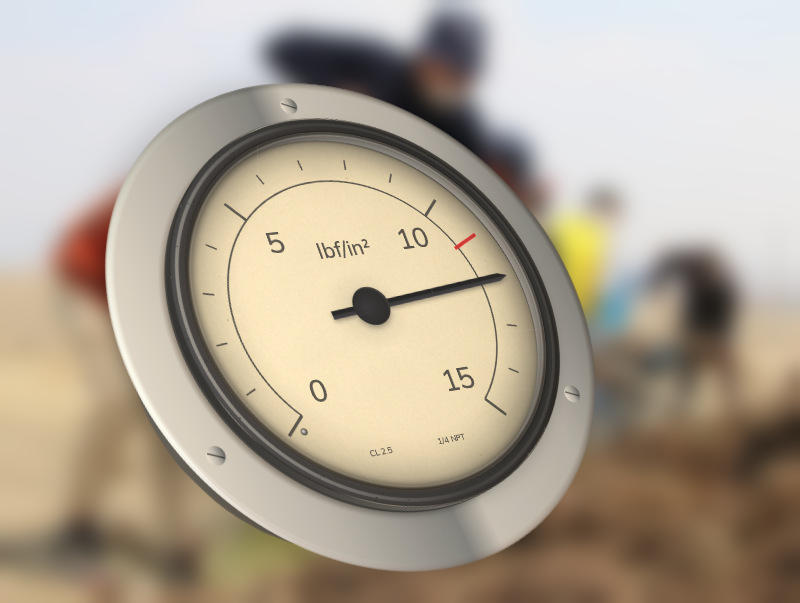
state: 12 psi
